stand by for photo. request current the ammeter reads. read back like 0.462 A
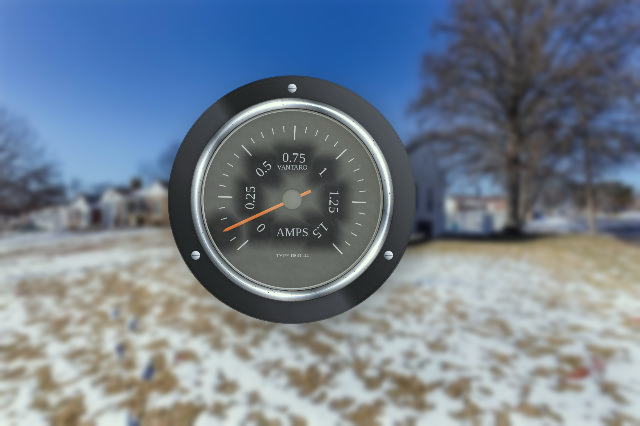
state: 0.1 A
